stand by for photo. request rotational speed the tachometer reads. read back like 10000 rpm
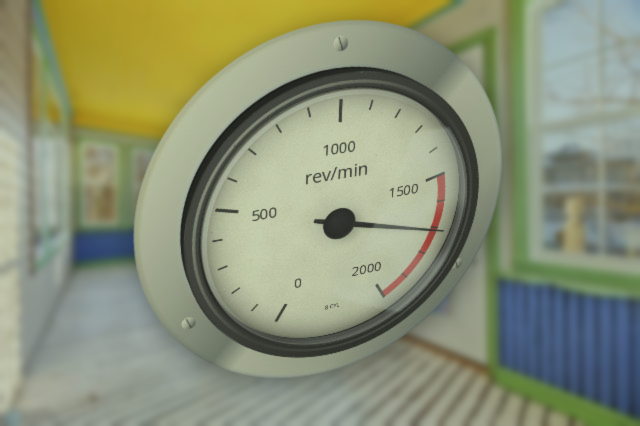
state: 1700 rpm
